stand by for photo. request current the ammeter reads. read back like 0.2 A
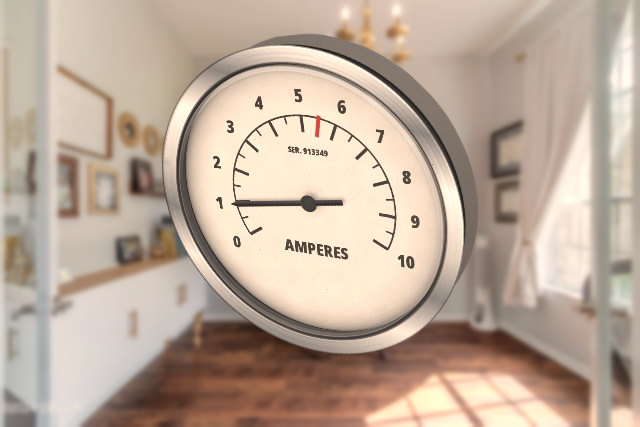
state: 1 A
